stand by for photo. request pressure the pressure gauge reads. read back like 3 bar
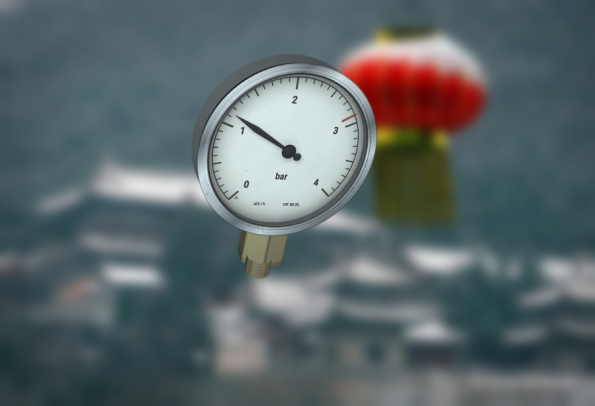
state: 1.15 bar
